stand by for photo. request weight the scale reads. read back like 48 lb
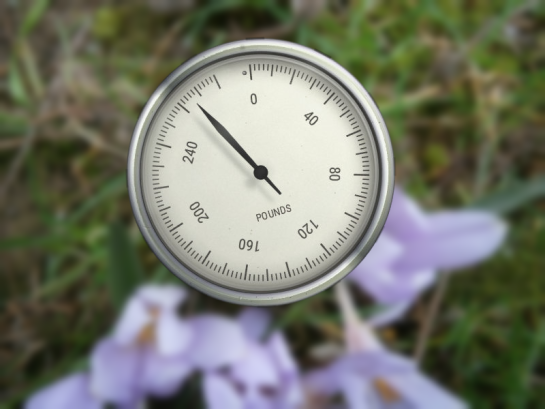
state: 266 lb
